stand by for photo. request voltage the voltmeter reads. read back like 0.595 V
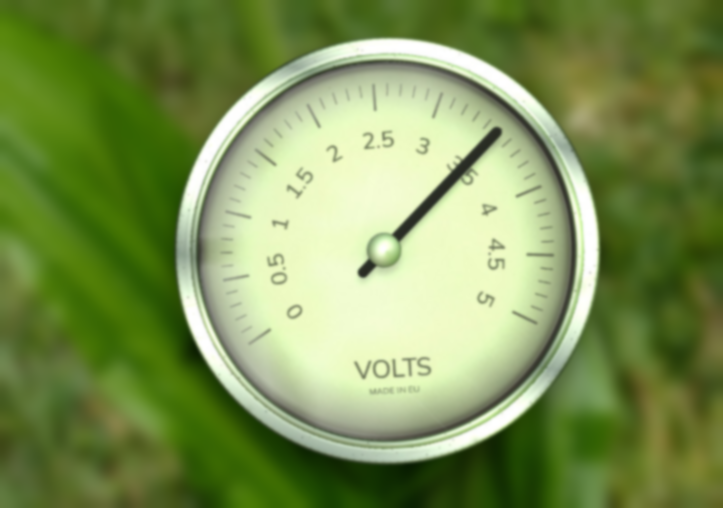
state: 3.5 V
